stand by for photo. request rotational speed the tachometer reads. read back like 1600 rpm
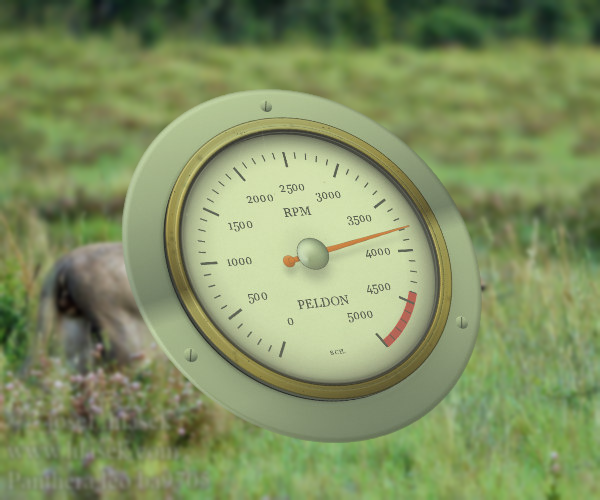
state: 3800 rpm
